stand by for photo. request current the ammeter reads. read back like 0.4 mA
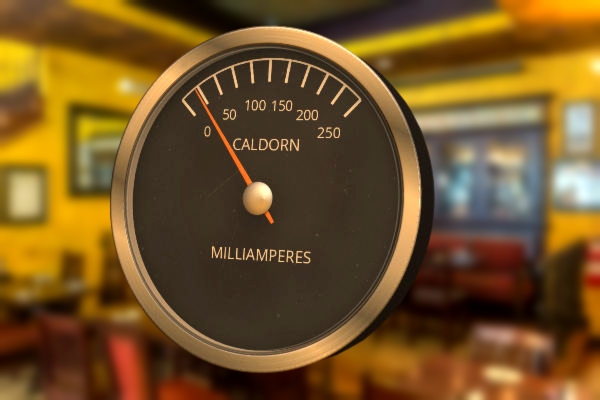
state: 25 mA
